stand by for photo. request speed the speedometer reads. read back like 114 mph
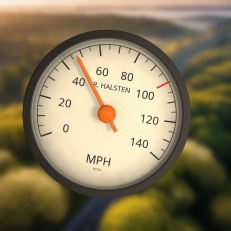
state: 47.5 mph
